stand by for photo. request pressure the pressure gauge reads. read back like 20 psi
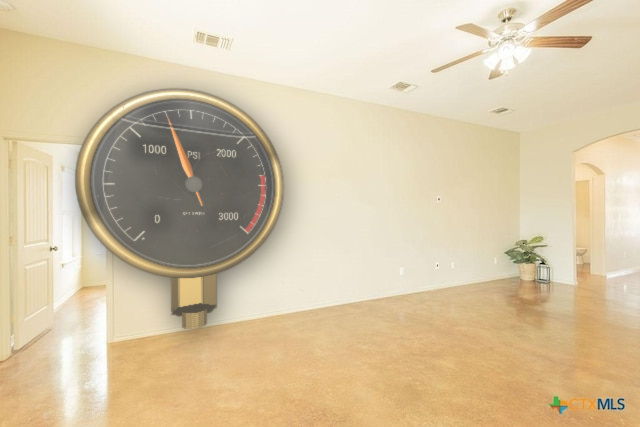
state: 1300 psi
